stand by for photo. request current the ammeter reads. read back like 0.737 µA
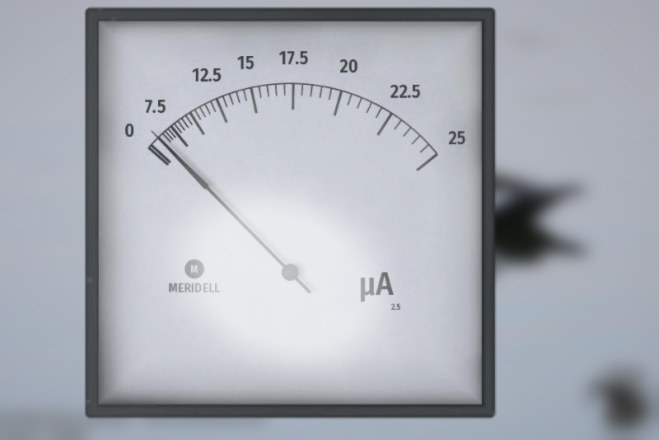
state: 5 µA
